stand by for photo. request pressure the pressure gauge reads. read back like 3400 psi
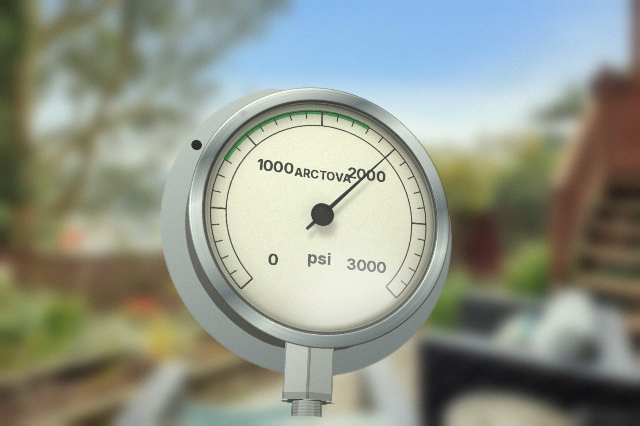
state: 2000 psi
